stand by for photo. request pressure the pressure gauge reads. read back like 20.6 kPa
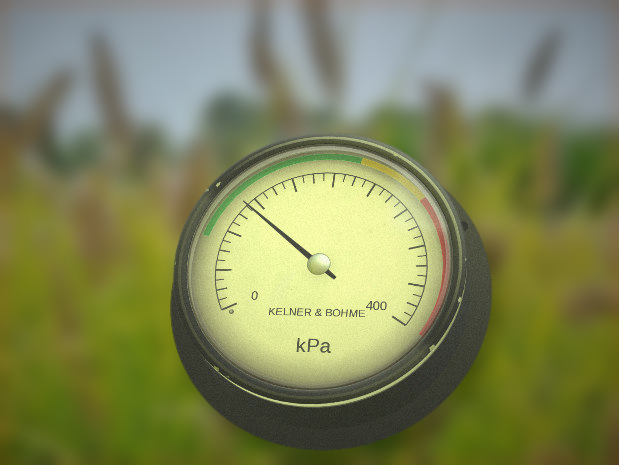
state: 110 kPa
